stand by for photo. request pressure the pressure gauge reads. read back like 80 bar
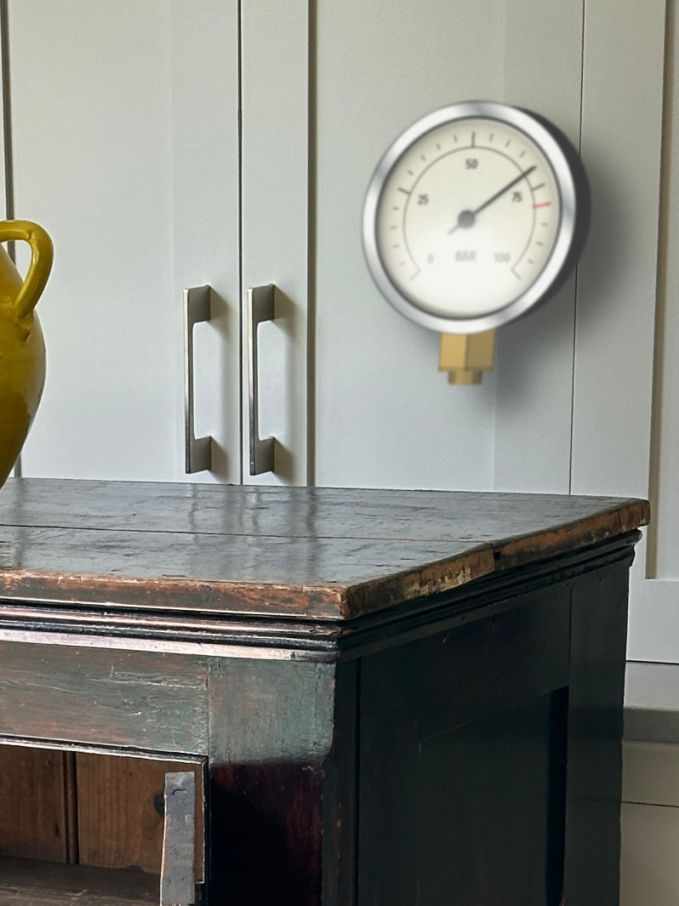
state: 70 bar
